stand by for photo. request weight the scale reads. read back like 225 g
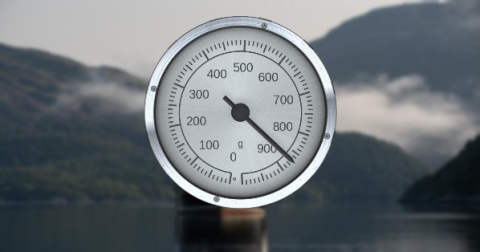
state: 870 g
